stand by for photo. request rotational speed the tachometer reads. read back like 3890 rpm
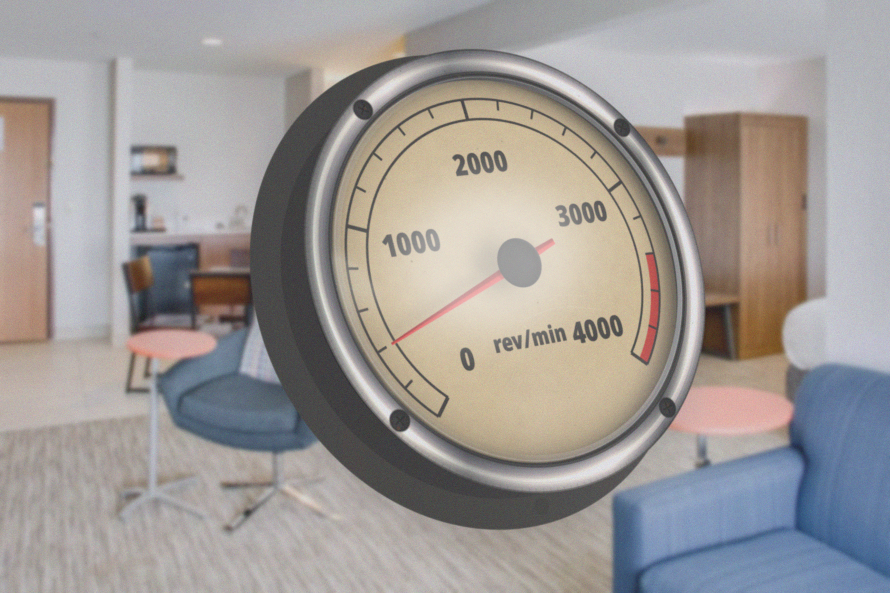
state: 400 rpm
